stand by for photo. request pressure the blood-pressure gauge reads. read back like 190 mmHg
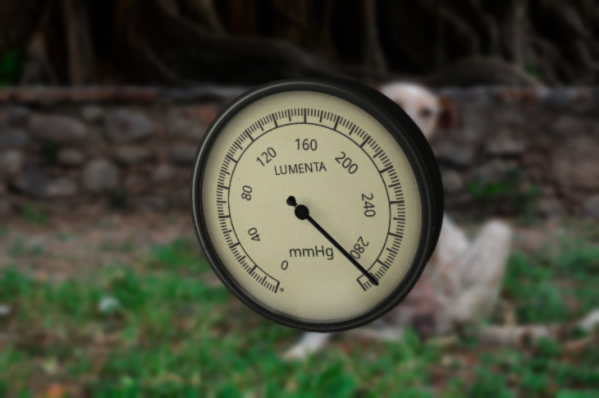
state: 290 mmHg
